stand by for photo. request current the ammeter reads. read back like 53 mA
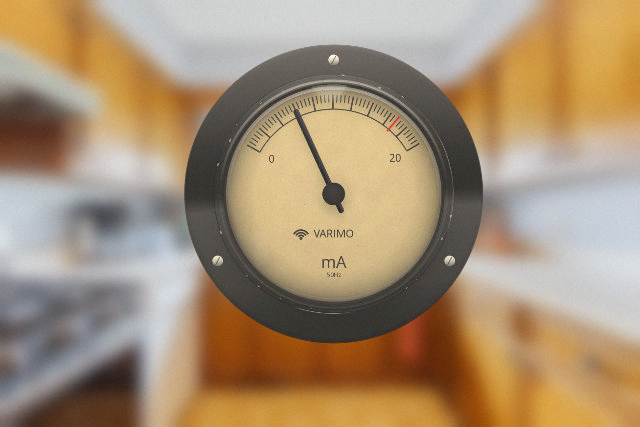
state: 6 mA
